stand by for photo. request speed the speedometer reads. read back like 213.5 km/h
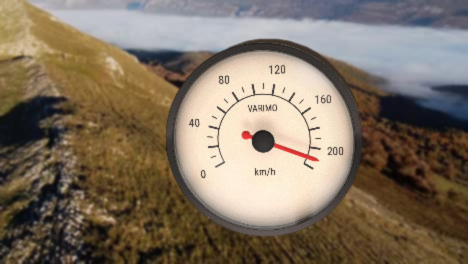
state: 210 km/h
